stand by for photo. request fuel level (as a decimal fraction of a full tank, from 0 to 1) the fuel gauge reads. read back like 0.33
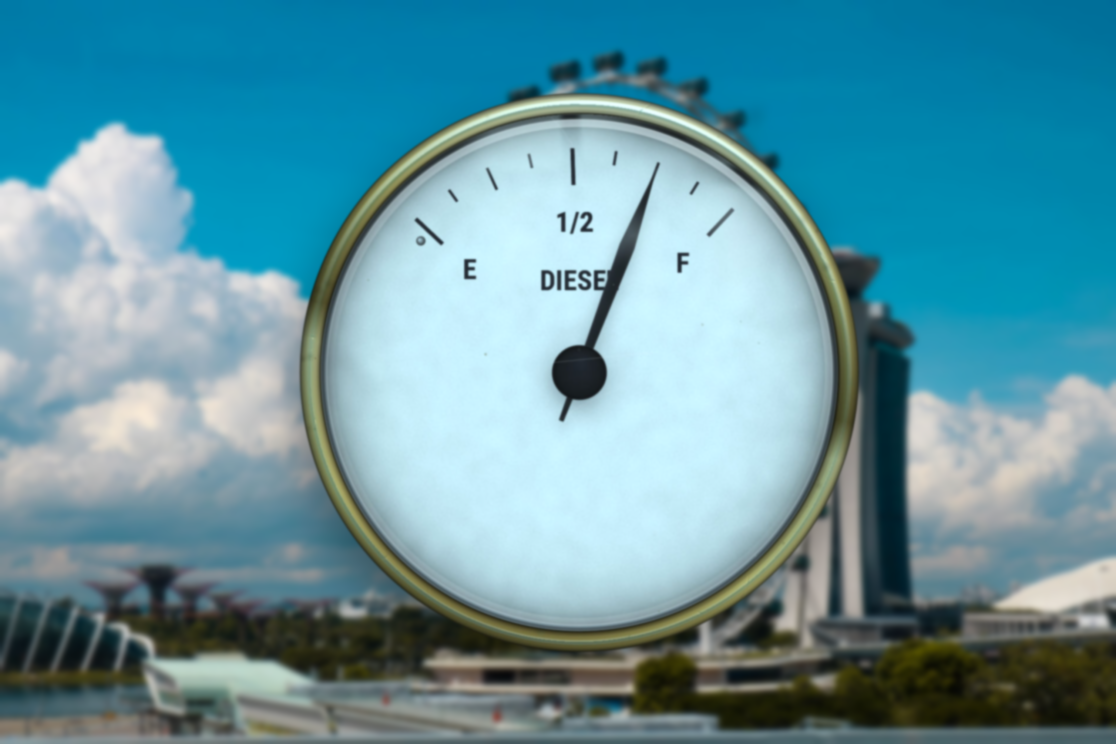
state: 0.75
